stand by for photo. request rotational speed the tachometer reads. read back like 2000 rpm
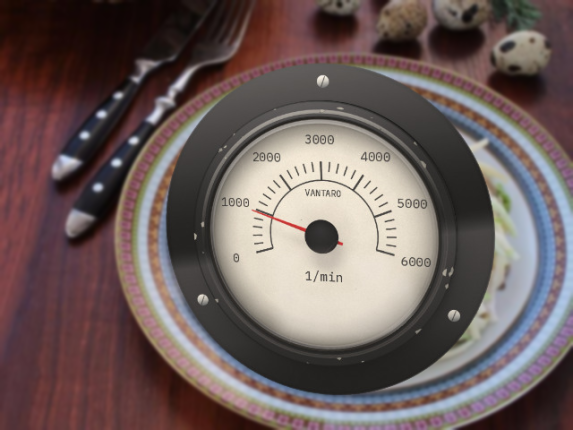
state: 1000 rpm
